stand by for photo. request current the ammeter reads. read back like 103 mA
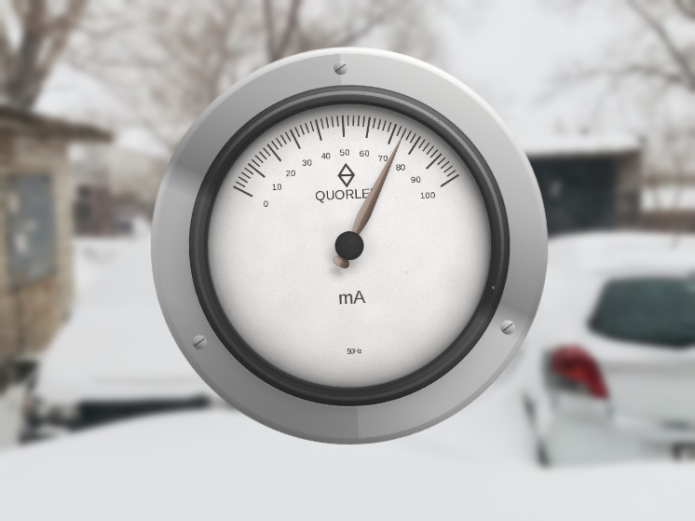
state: 74 mA
